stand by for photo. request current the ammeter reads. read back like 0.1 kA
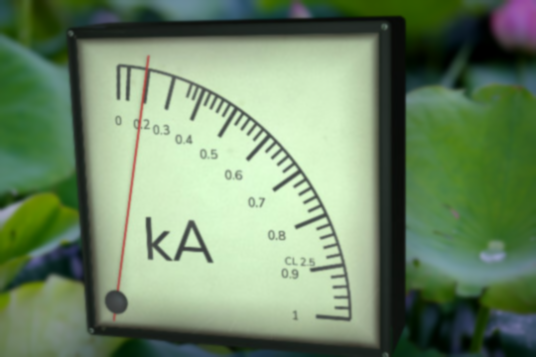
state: 0.2 kA
